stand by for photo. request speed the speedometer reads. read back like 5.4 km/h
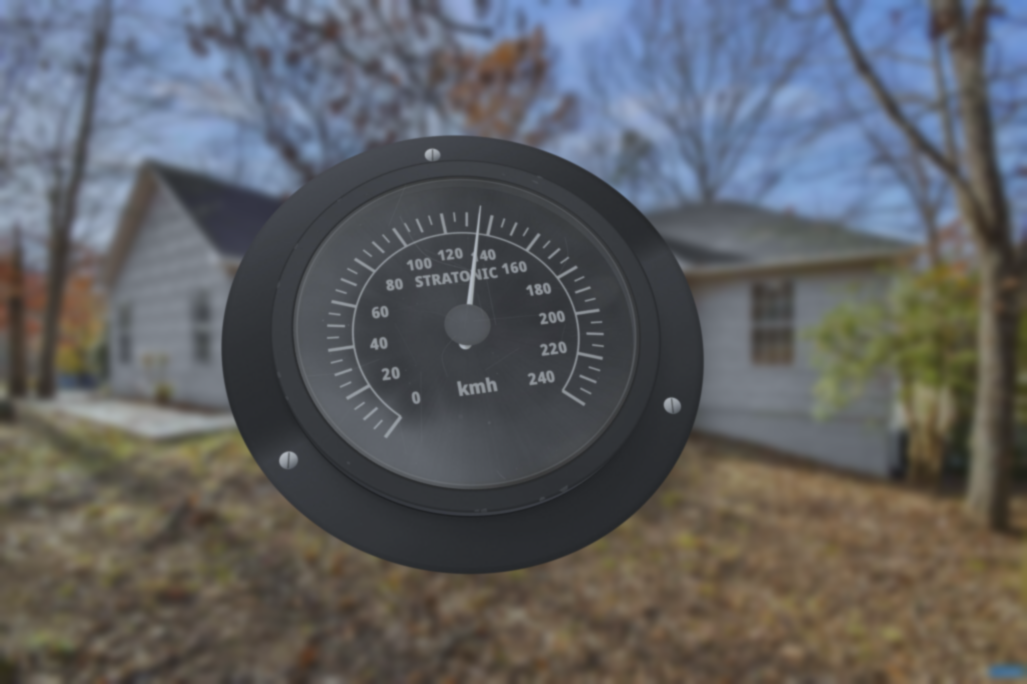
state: 135 km/h
